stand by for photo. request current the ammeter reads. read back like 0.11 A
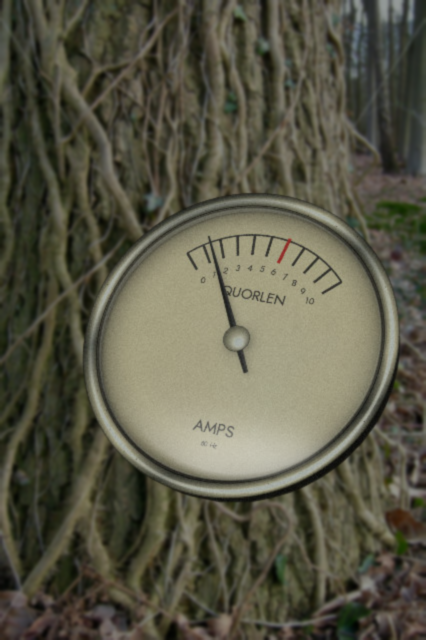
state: 1.5 A
